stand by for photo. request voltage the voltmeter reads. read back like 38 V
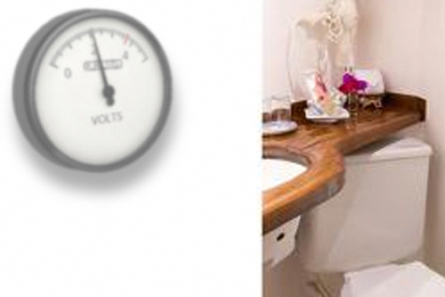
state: 2 V
